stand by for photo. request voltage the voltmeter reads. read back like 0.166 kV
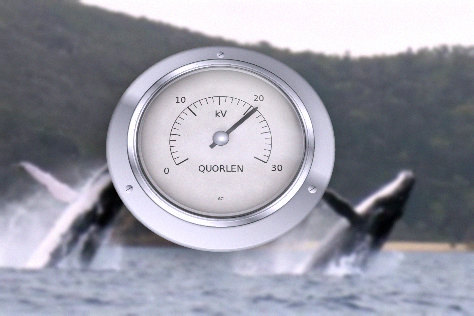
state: 21 kV
